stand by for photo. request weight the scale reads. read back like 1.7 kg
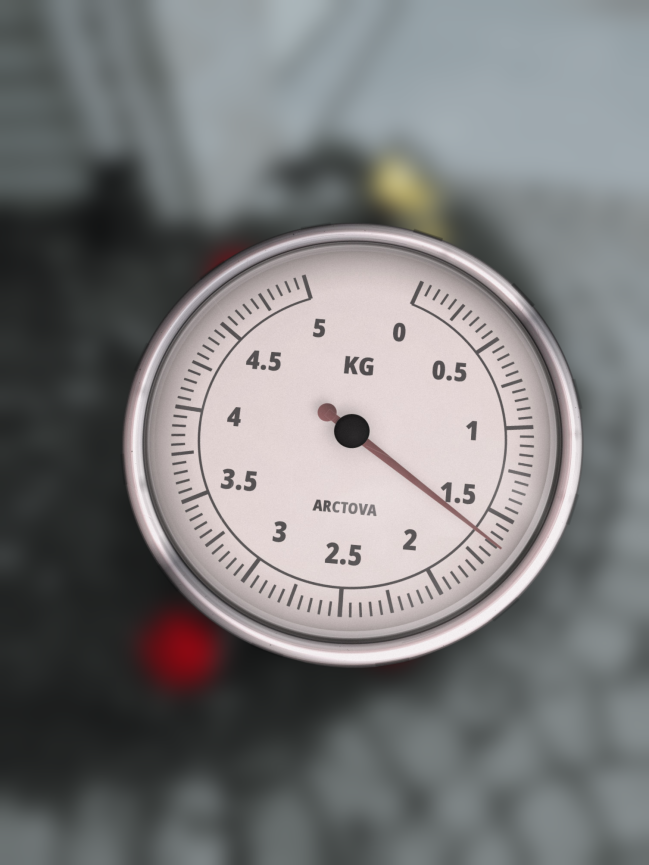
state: 1.65 kg
